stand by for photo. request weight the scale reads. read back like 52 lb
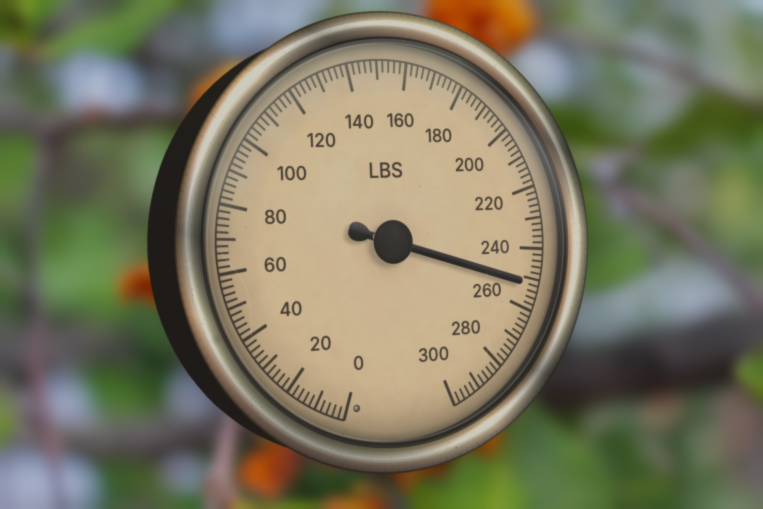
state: 252 lb
